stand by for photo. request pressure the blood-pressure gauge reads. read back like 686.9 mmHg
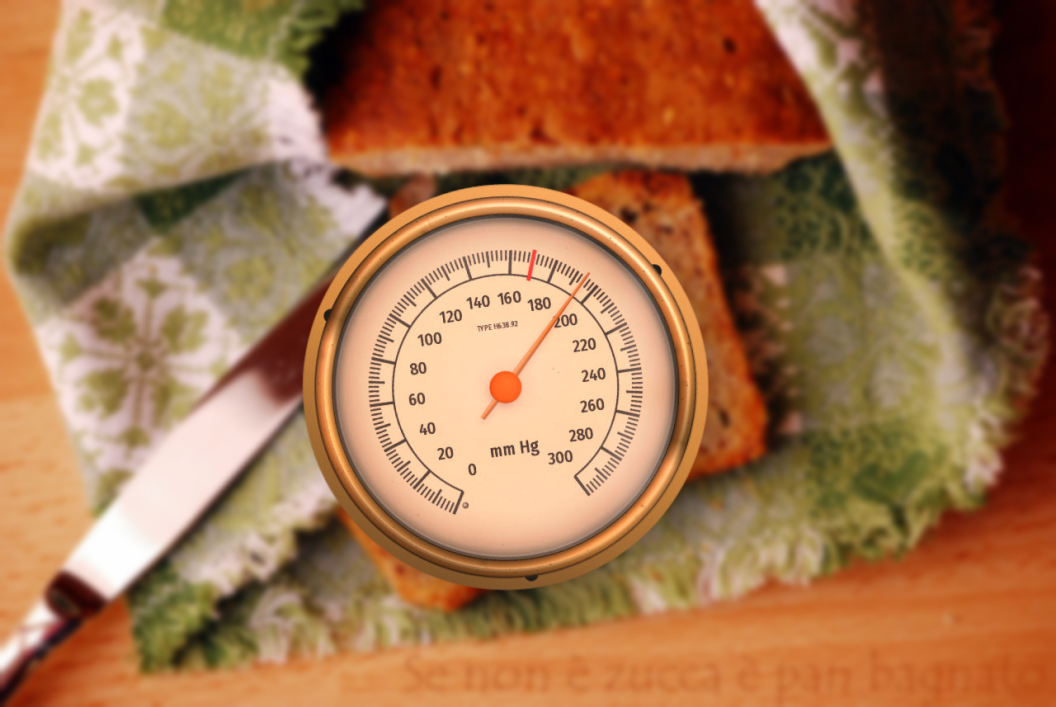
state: 194 mmHg
